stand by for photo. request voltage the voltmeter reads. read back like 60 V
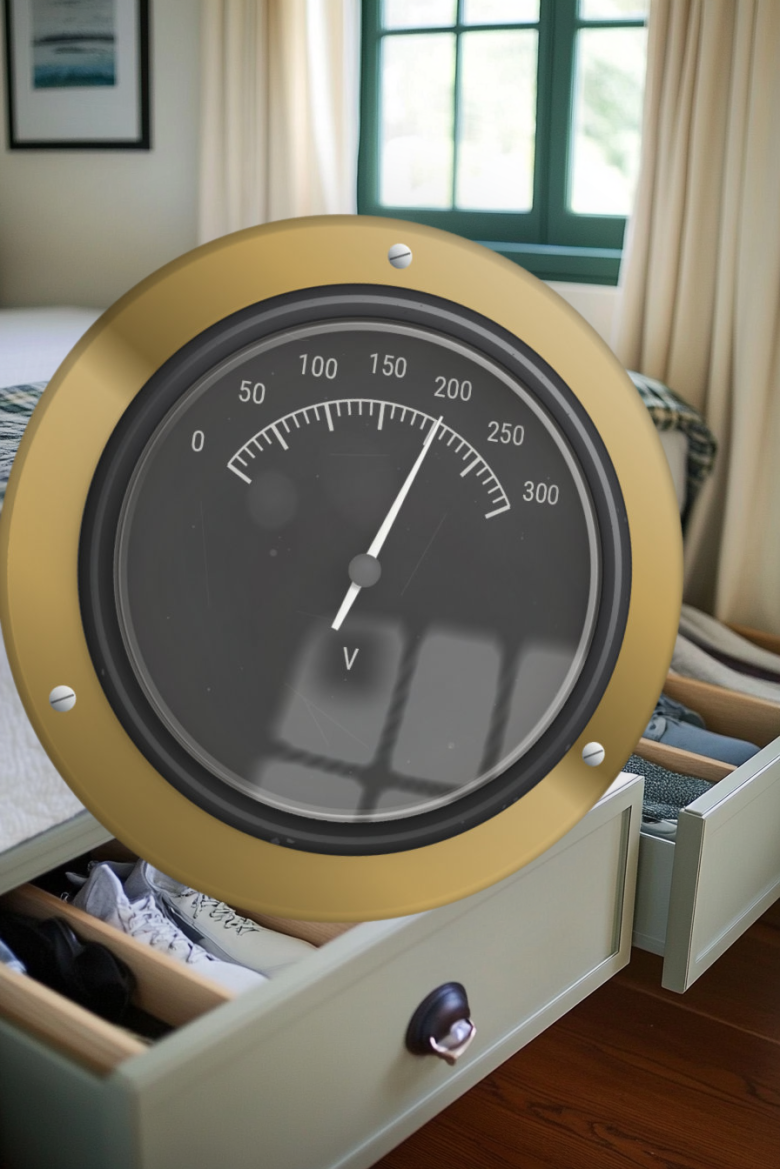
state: 200 V
